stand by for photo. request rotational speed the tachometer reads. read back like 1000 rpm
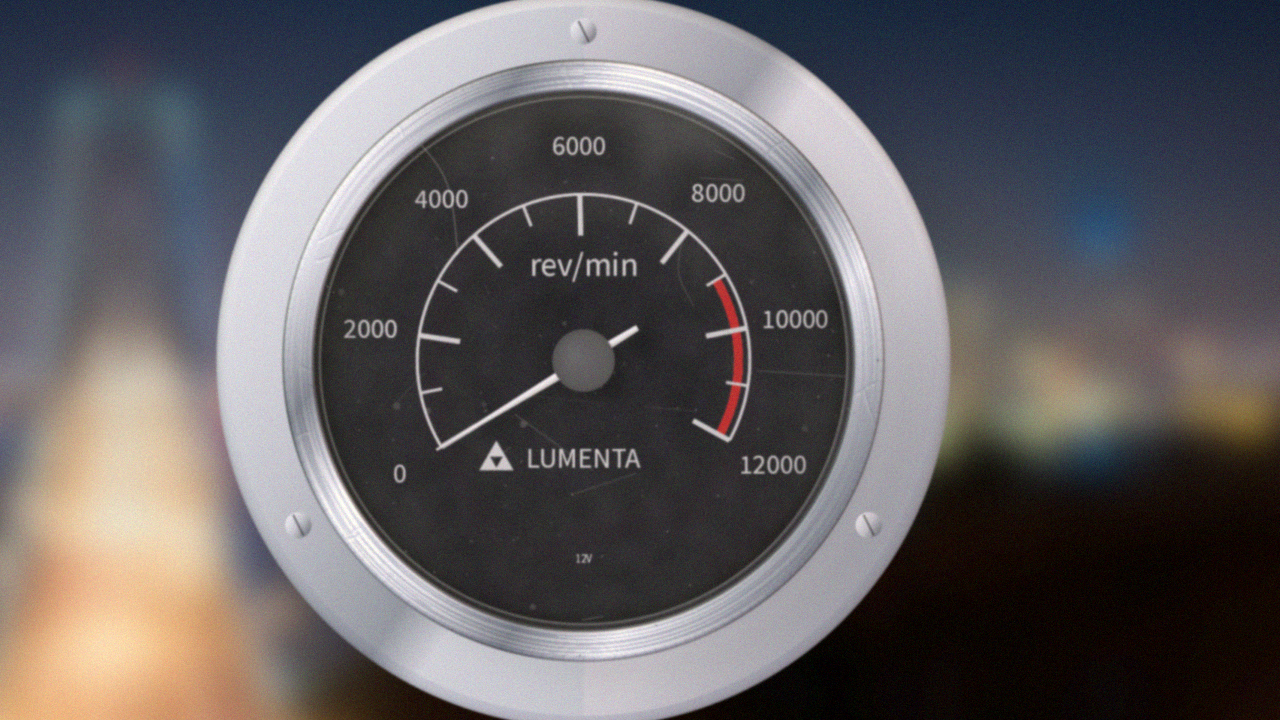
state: 0 rpm
